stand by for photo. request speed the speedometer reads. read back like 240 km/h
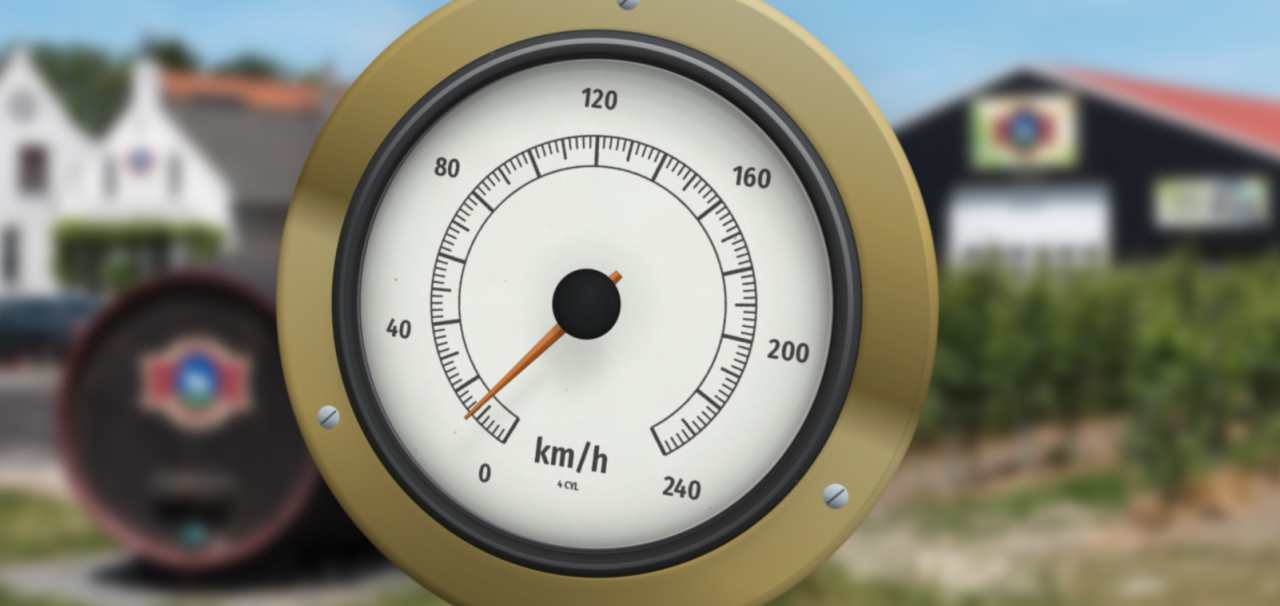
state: 12 km/h
